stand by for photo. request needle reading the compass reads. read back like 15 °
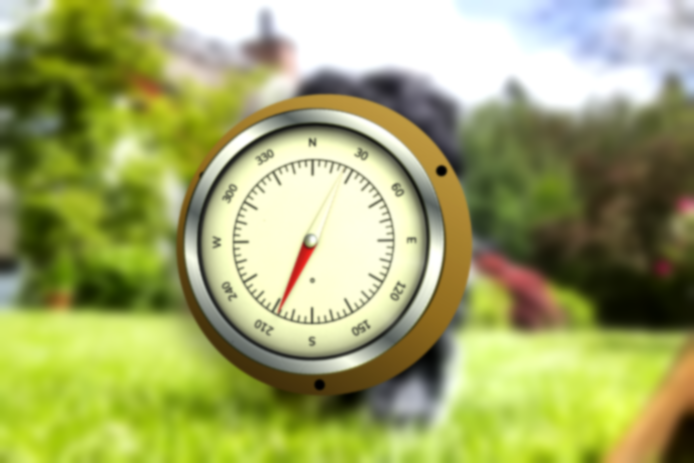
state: 205 °
